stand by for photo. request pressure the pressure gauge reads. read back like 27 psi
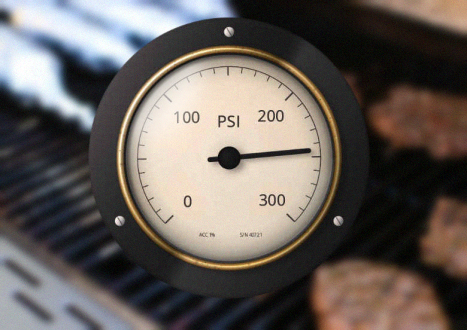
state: 245 psi
